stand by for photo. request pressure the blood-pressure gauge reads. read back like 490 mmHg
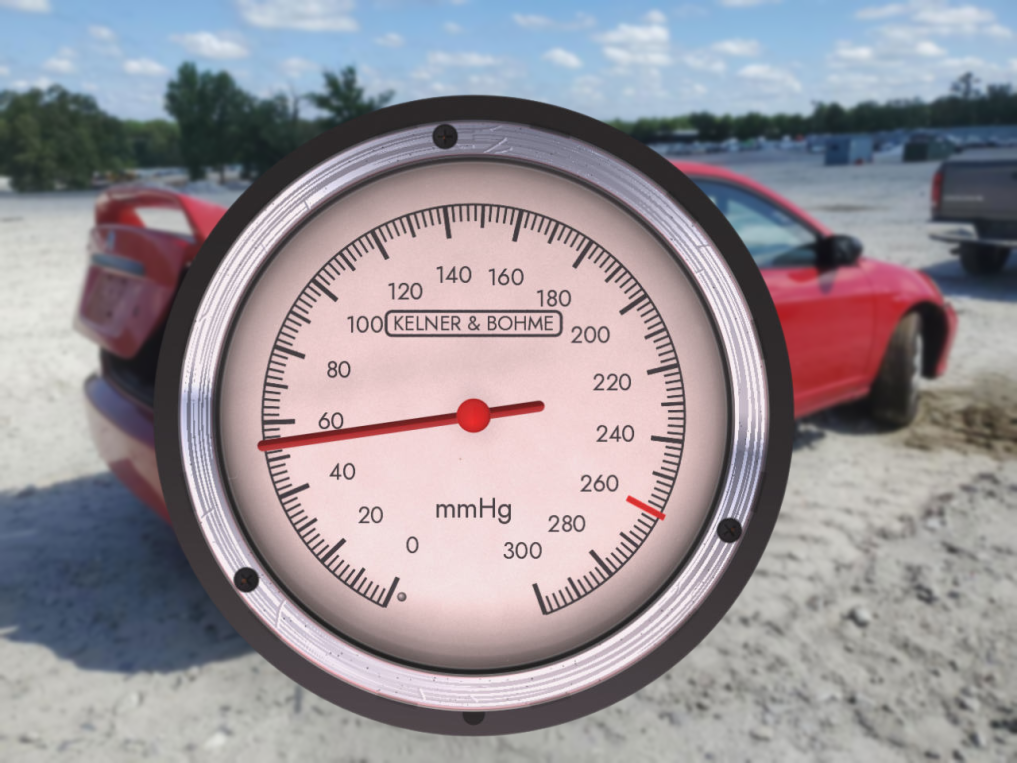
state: 54 mmHg
